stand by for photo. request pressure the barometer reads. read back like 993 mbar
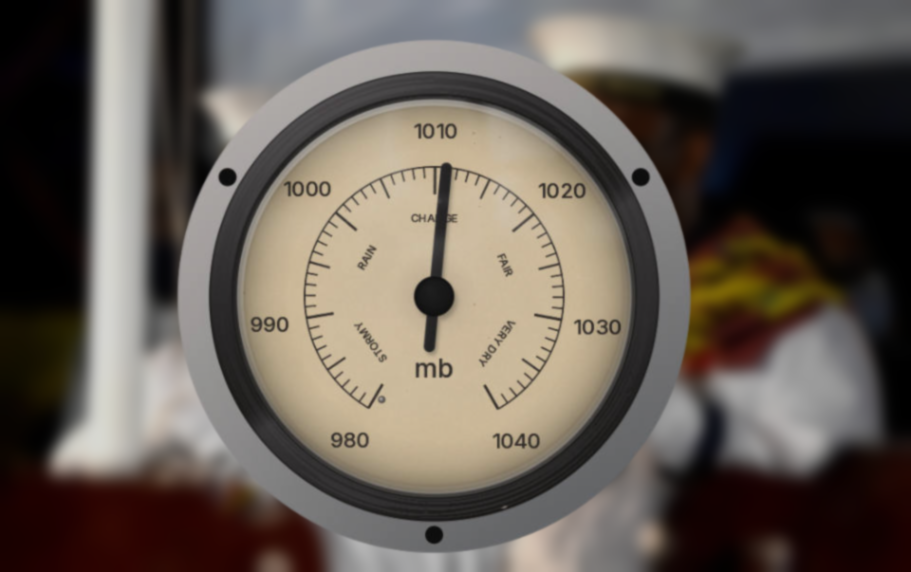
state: 1011 mbar
